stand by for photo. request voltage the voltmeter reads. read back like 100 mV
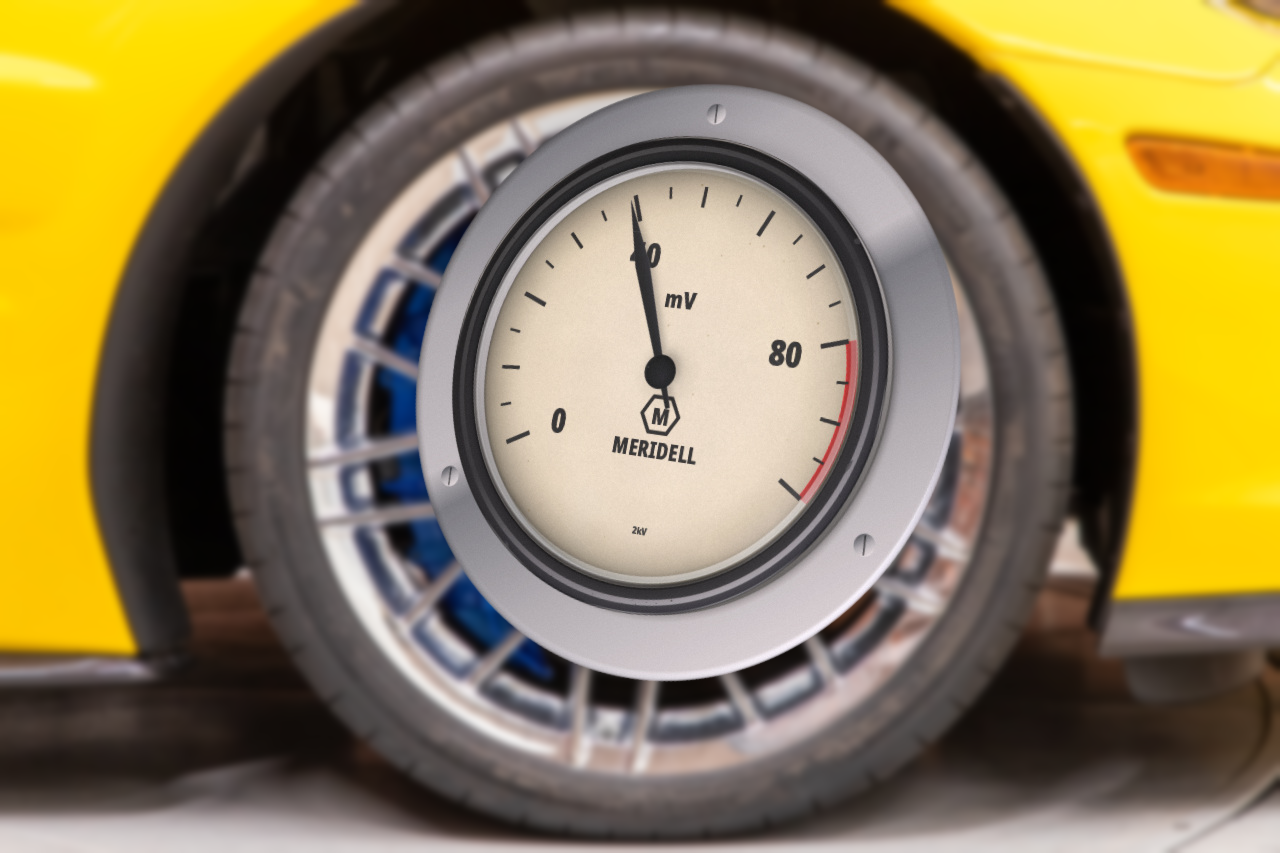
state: 40 mV
